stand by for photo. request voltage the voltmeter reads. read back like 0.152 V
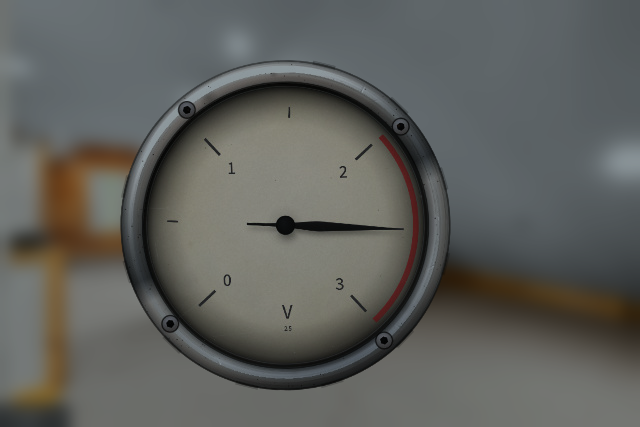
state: 2.5 V
